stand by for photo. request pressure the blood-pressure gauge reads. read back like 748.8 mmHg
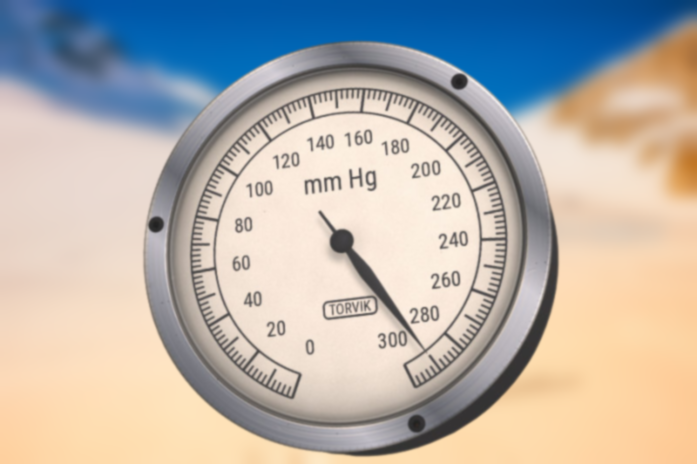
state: 290 mmHg
